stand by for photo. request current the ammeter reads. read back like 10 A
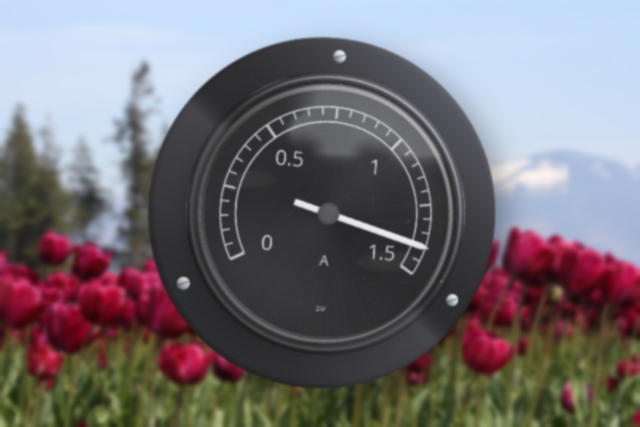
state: 1.4 A
